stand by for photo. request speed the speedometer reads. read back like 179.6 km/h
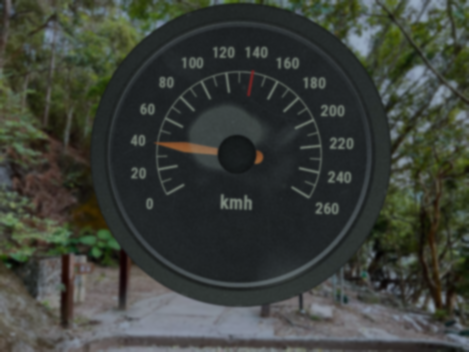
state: 40 km/h
